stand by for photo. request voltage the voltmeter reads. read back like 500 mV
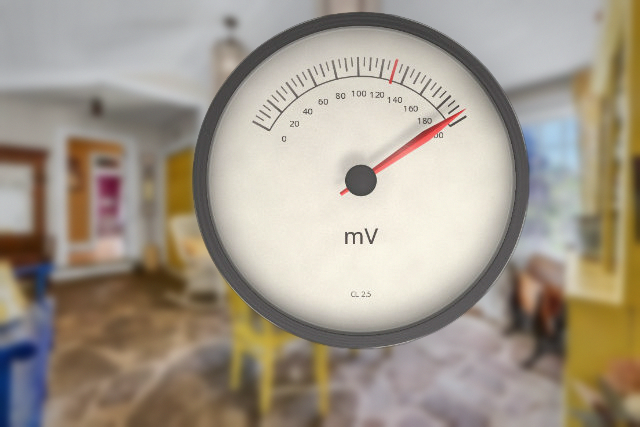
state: 195 mV
